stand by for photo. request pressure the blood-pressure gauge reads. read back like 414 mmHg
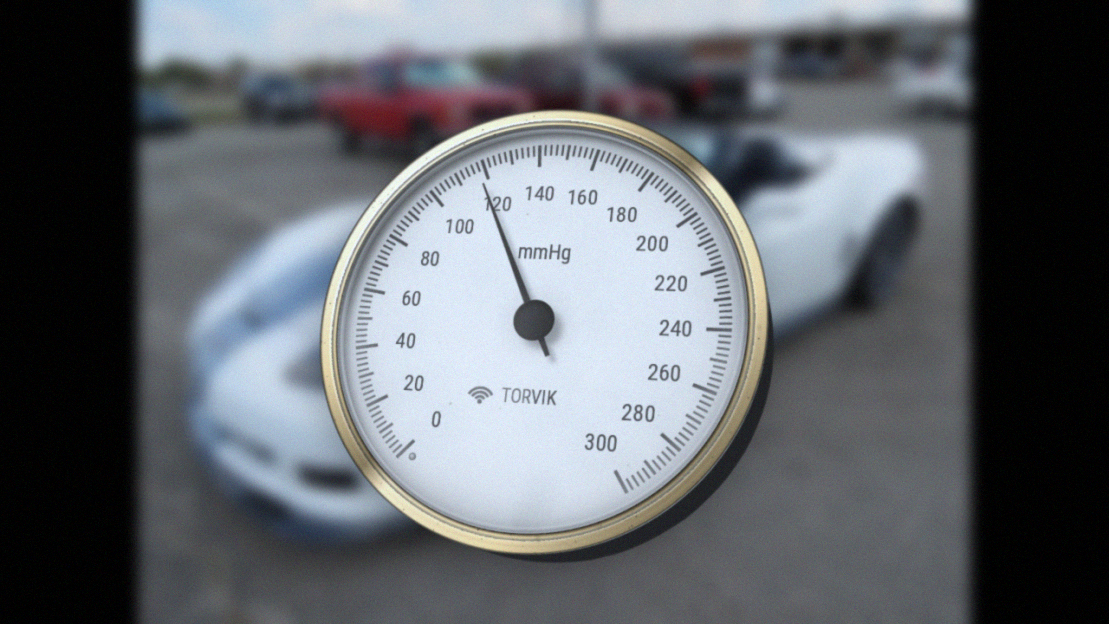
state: 118 mmHg
